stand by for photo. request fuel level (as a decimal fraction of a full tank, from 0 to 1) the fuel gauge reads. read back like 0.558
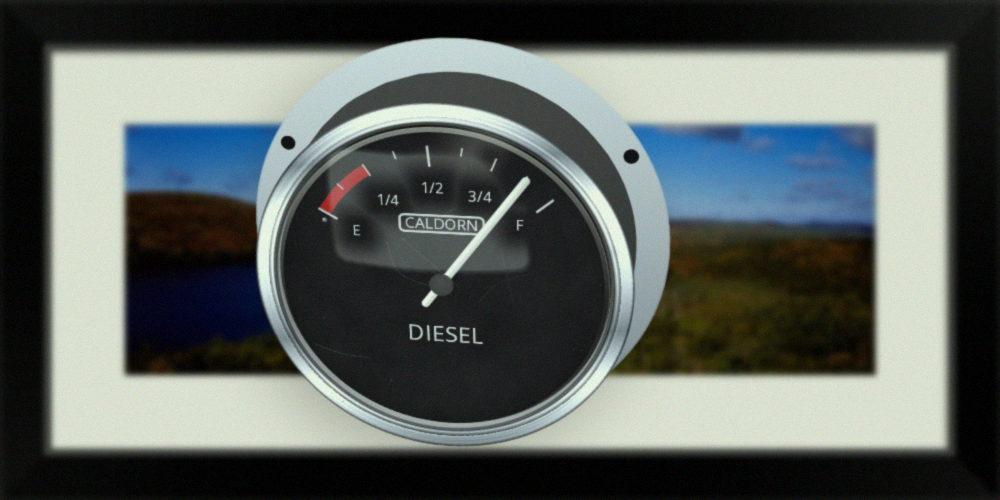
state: 0.875
